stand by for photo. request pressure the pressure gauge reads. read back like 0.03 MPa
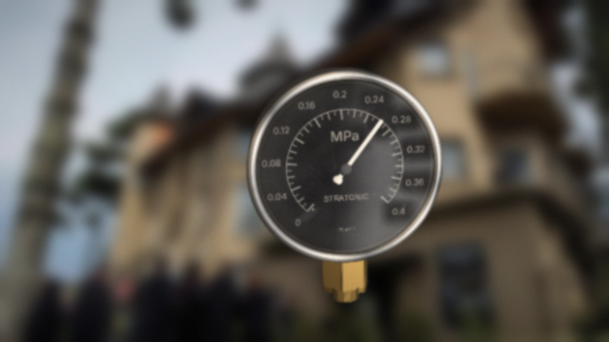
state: 0.26 MPa
